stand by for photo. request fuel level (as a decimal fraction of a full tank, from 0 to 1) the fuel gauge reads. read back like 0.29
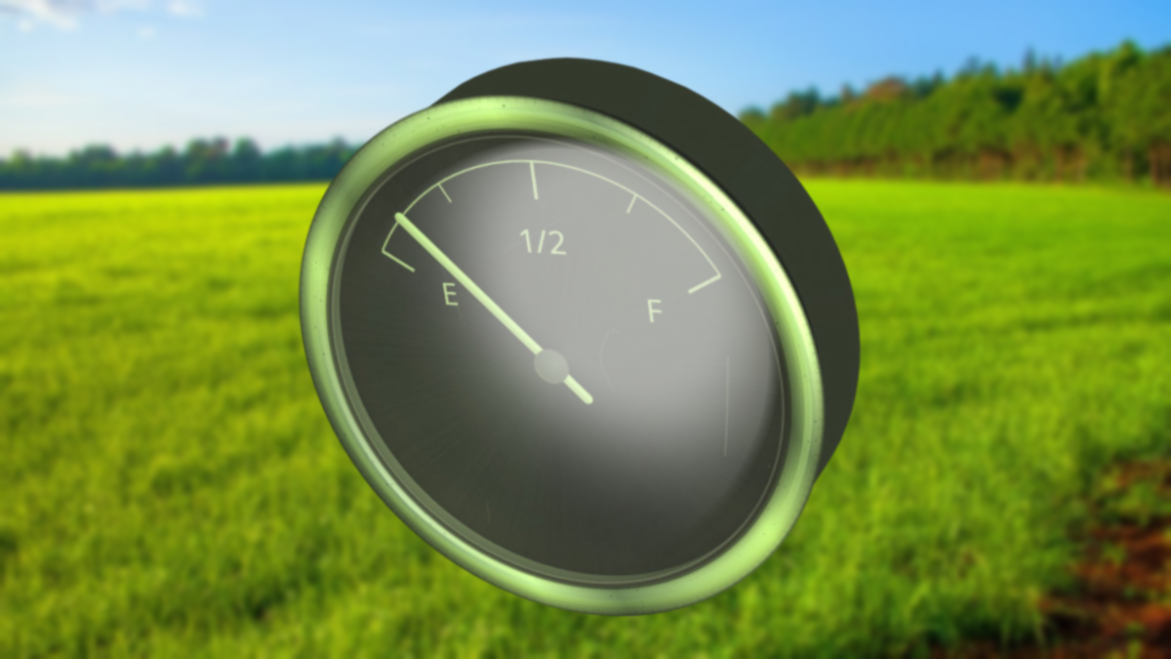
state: 0.125
